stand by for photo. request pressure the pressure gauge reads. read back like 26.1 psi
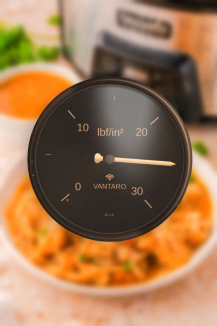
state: 25 psi
